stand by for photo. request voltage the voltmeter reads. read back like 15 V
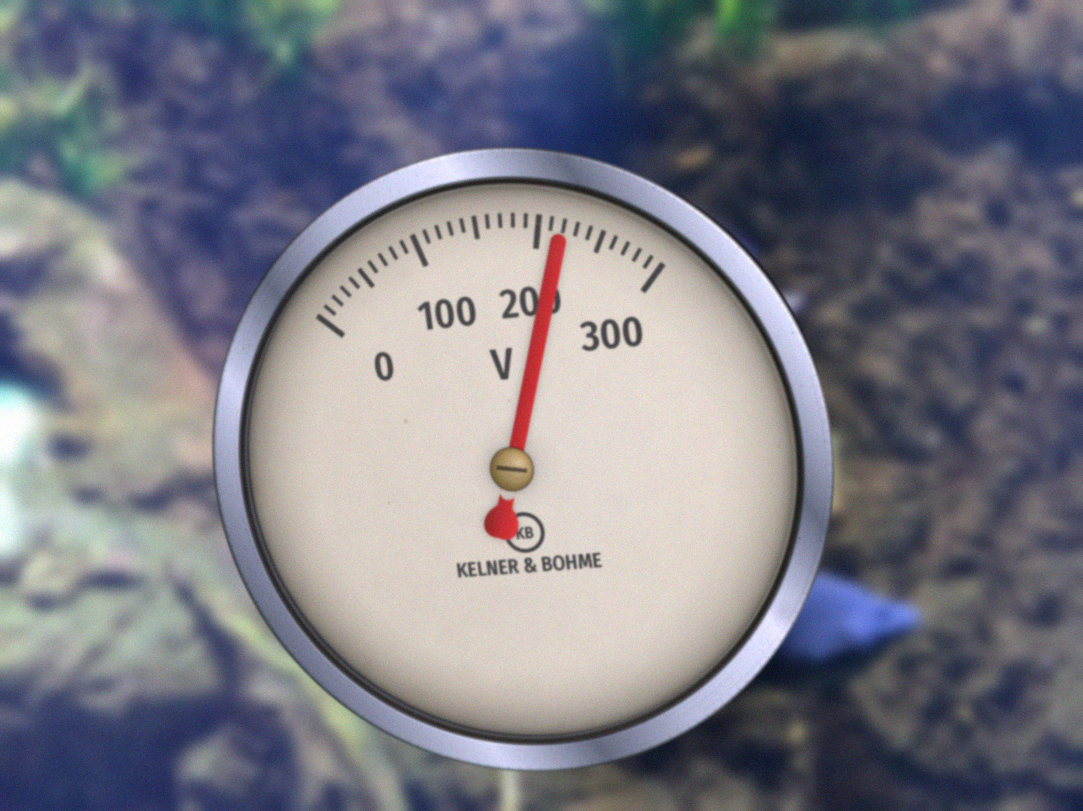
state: 220 V
